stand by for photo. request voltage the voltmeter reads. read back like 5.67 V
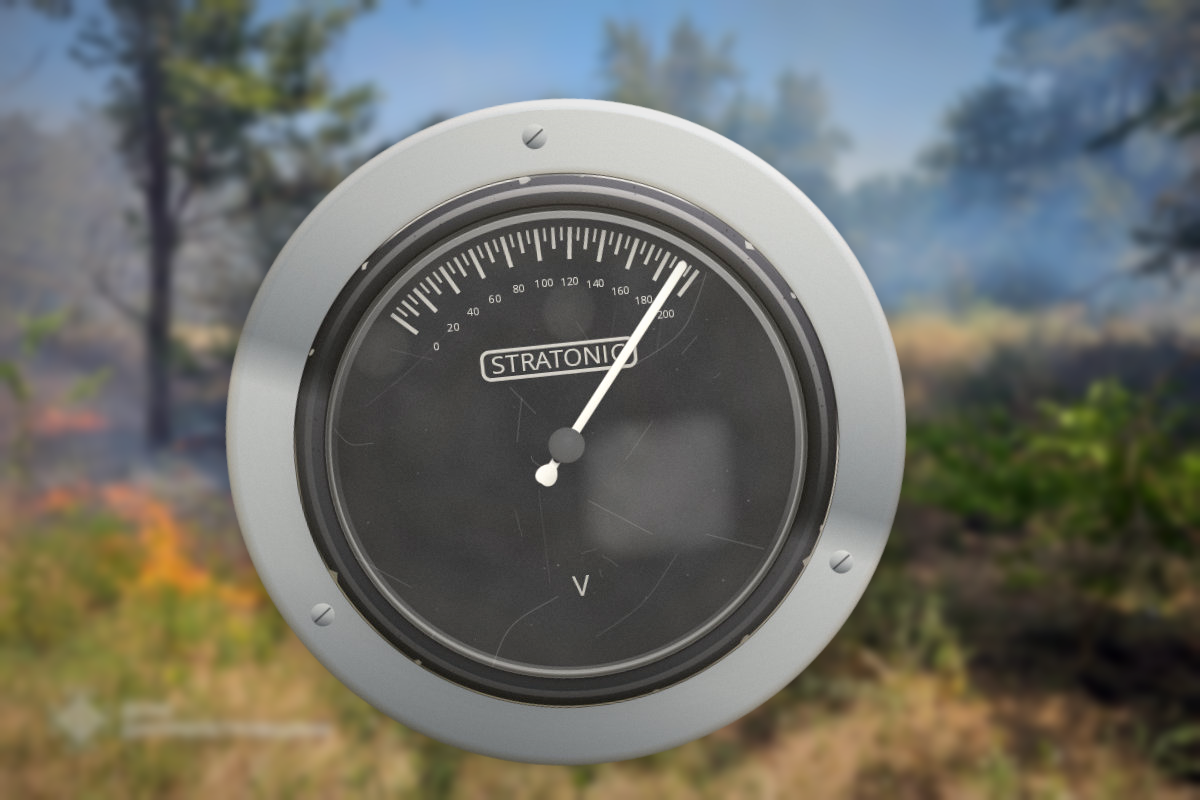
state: 190 V
